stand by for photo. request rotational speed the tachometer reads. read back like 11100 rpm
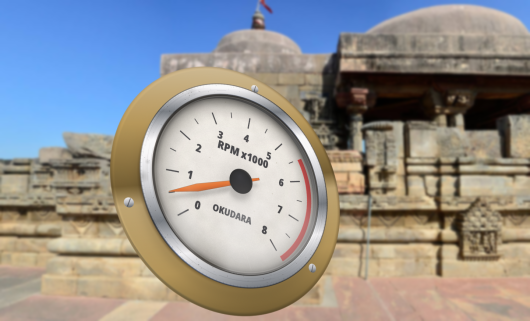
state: 500 rpm
